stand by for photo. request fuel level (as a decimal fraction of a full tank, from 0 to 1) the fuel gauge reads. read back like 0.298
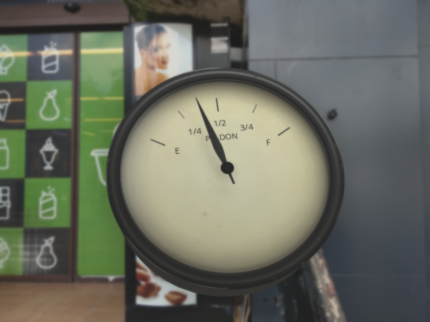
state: 0.375
